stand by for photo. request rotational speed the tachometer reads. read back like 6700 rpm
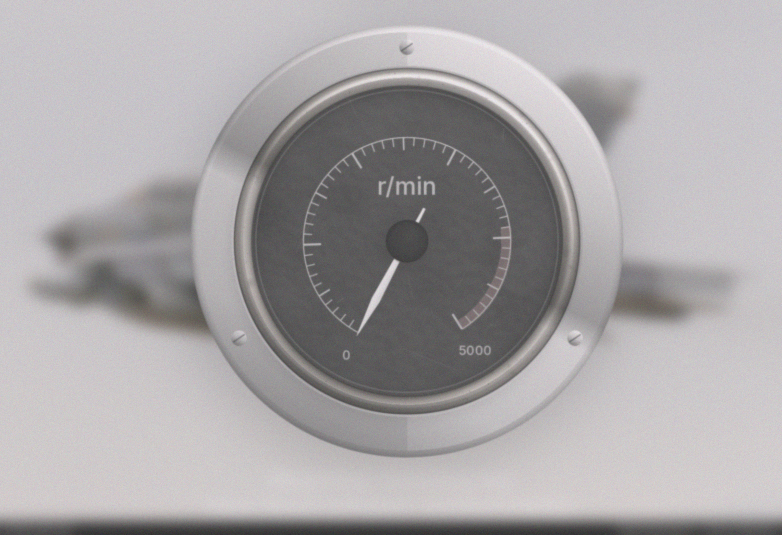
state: 0 rpm
